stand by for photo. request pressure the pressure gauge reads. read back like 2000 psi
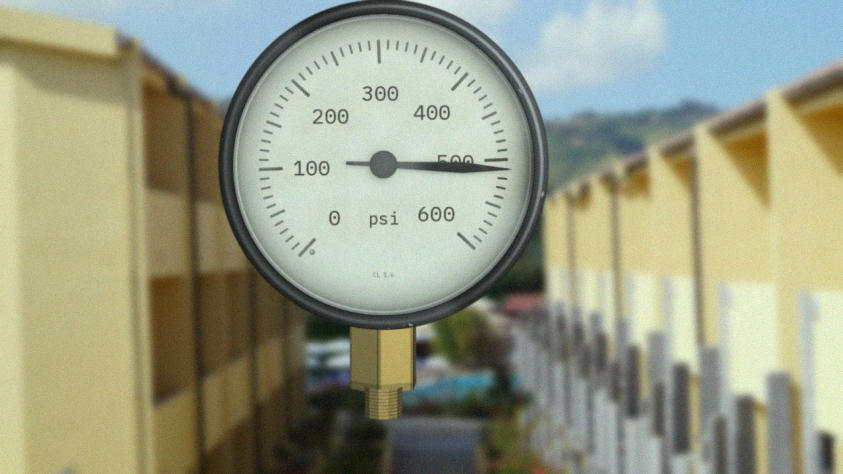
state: 510 psi
